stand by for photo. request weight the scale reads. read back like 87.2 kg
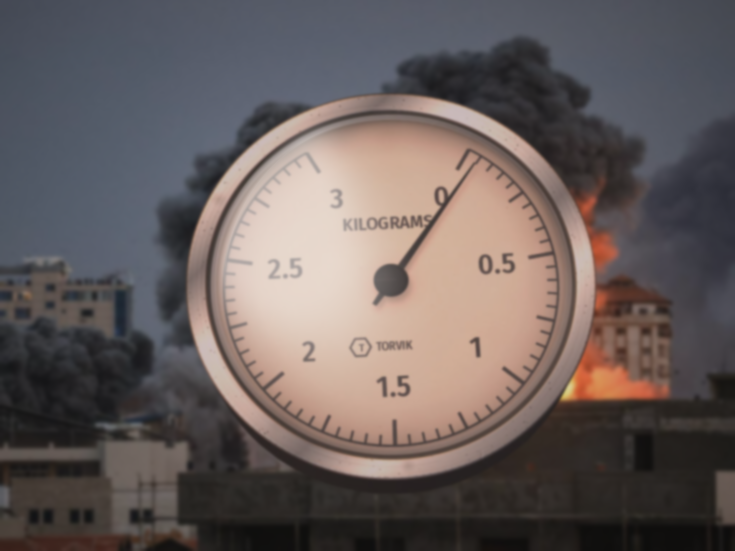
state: 0.05 kg
